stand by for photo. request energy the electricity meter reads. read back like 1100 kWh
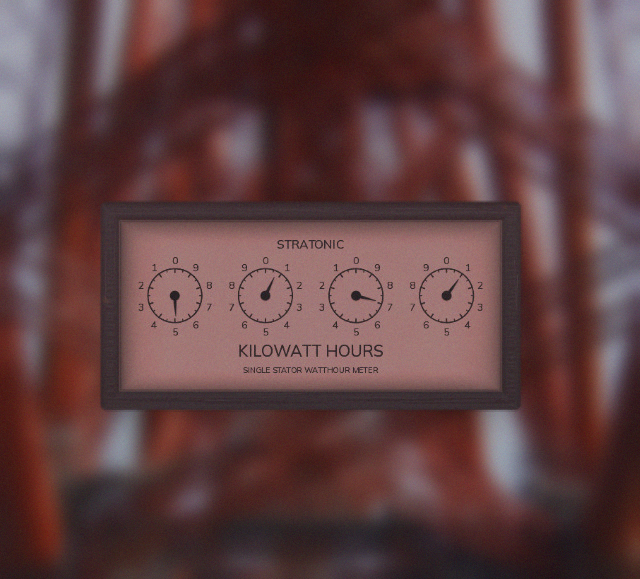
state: 5071 kWh
